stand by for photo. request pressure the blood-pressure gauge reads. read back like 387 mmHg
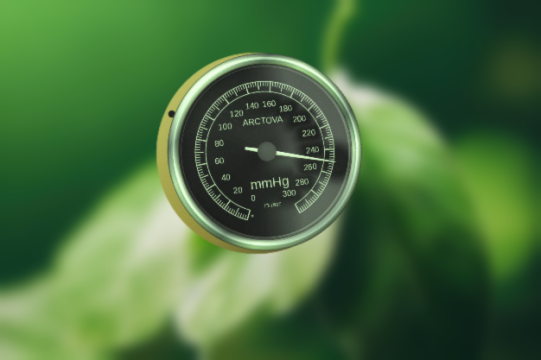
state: 250 mmHg
